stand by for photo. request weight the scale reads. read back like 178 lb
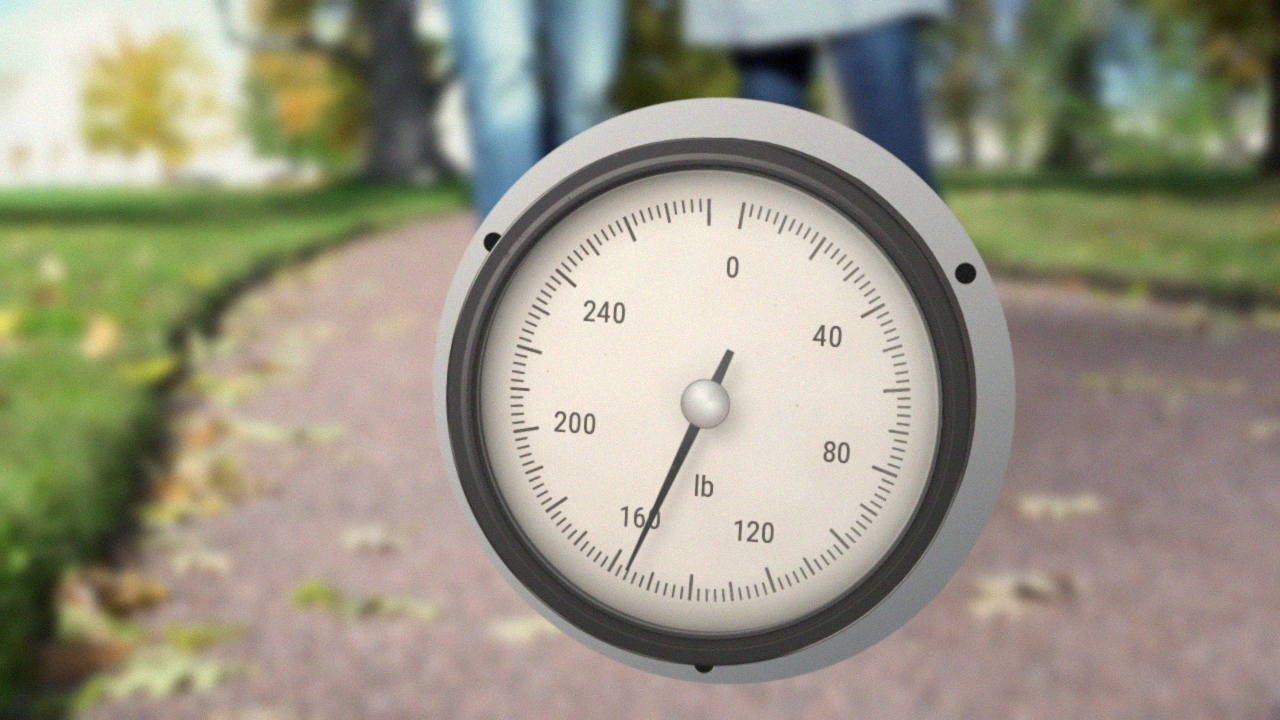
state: 156 lb
